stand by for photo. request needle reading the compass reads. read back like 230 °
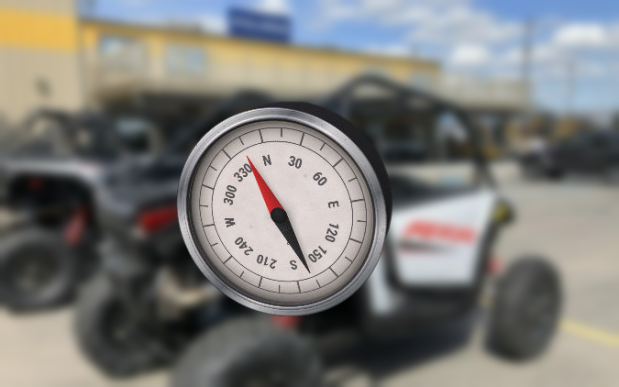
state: 345 °
